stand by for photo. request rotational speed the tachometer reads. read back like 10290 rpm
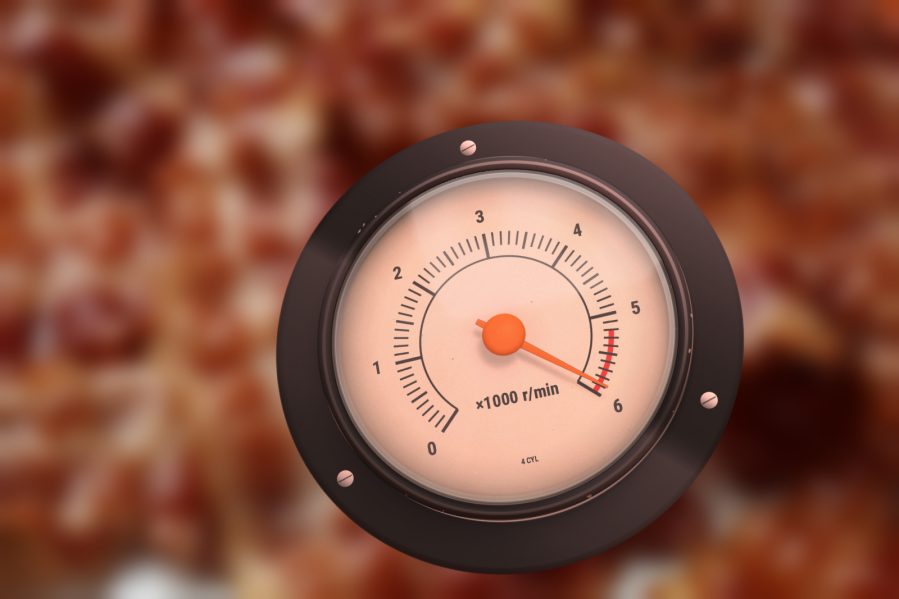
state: 5900 rpm
